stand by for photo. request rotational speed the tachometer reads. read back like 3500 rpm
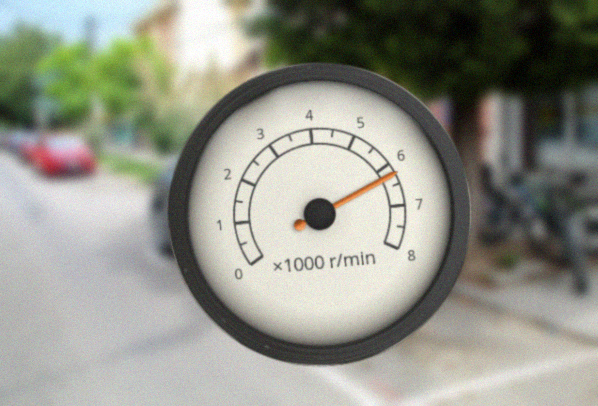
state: 6250 rpm
